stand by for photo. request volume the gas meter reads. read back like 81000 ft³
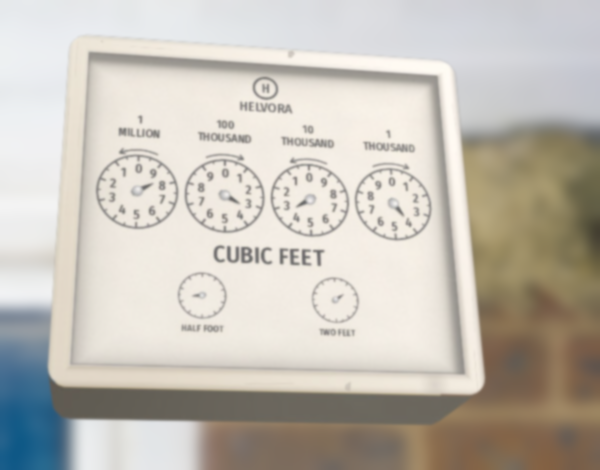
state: 833400 ft³
